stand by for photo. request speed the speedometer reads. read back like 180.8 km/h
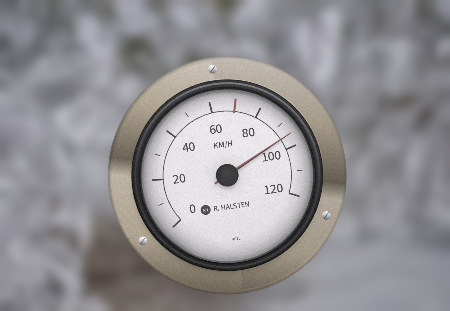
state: 95 km/h
